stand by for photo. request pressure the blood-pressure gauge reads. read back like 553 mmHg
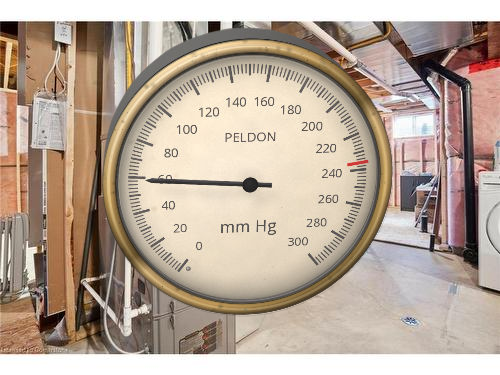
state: 60 mmHg
